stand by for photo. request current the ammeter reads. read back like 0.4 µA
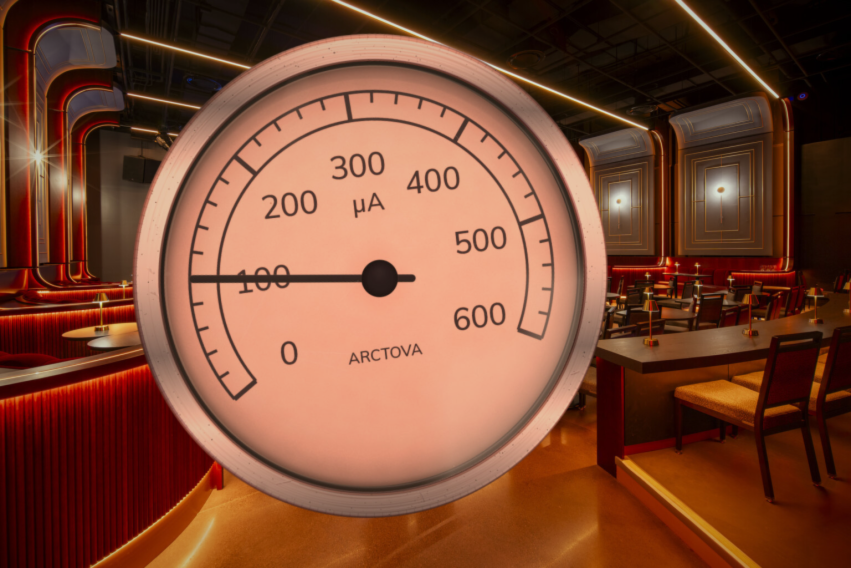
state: 100 µA
